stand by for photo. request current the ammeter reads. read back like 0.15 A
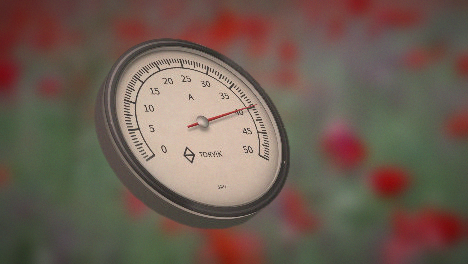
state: 40 A
